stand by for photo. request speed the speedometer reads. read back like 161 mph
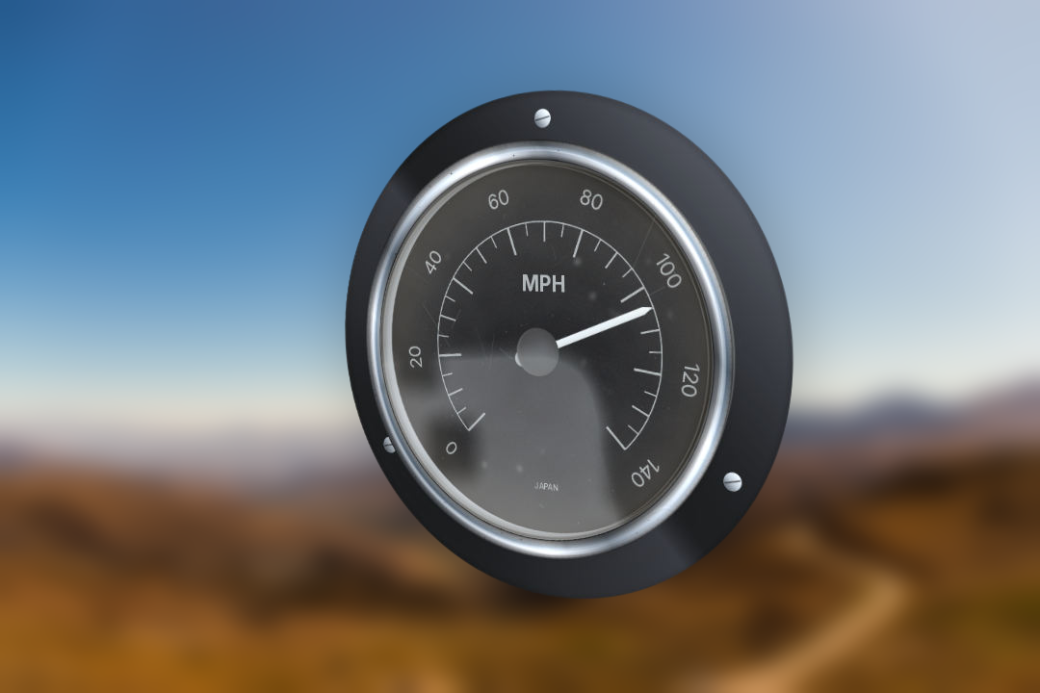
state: 105 mph
